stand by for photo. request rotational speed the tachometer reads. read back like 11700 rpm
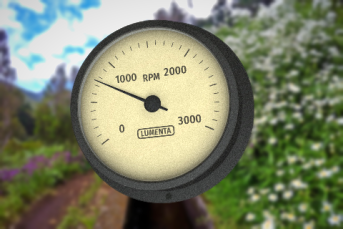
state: 750 rpm
